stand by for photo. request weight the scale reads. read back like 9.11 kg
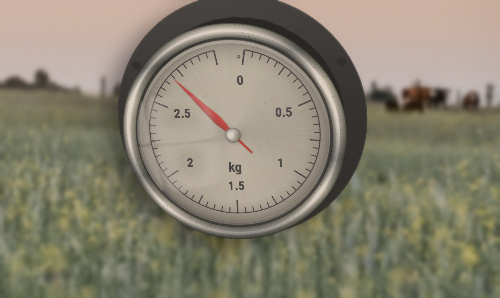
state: 2.7 kg
